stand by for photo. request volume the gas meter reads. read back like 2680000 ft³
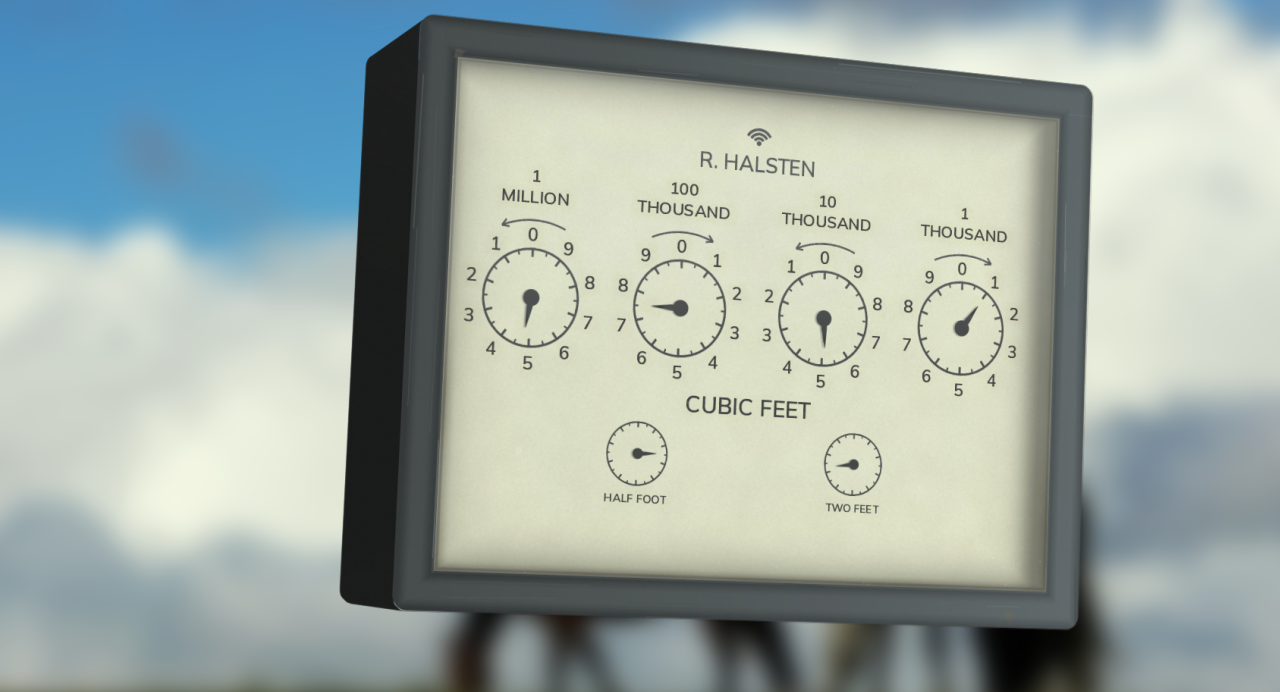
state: 475100 ft³
